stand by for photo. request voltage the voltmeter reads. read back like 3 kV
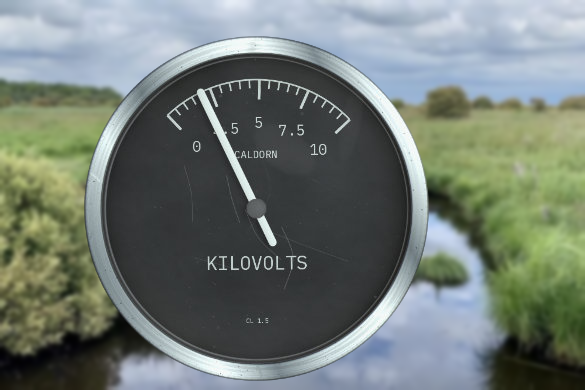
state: 2 kV
